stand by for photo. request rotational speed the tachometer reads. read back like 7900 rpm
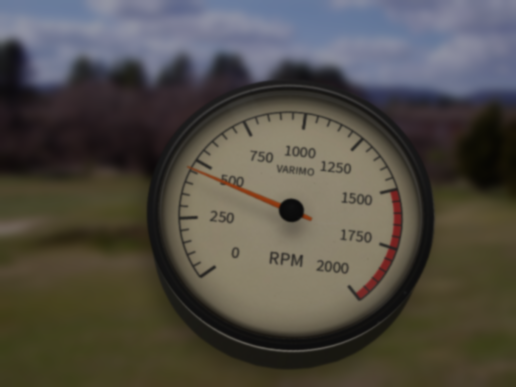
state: 450 rpm
